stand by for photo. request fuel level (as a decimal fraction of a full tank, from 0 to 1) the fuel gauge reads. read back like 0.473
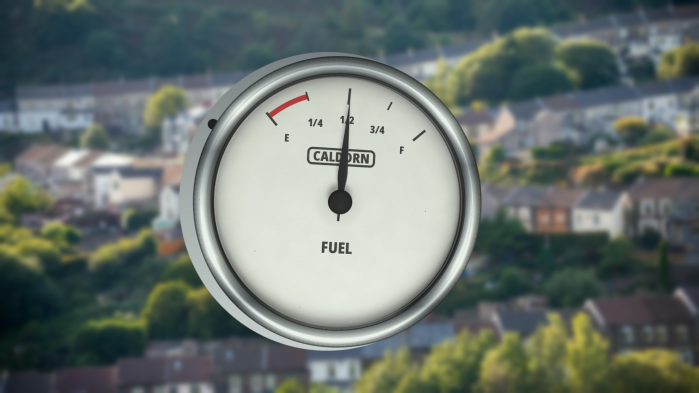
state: 0.5
